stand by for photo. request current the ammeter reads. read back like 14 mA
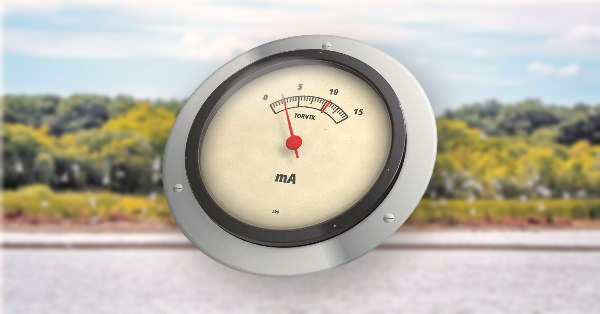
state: 2.5 mA
